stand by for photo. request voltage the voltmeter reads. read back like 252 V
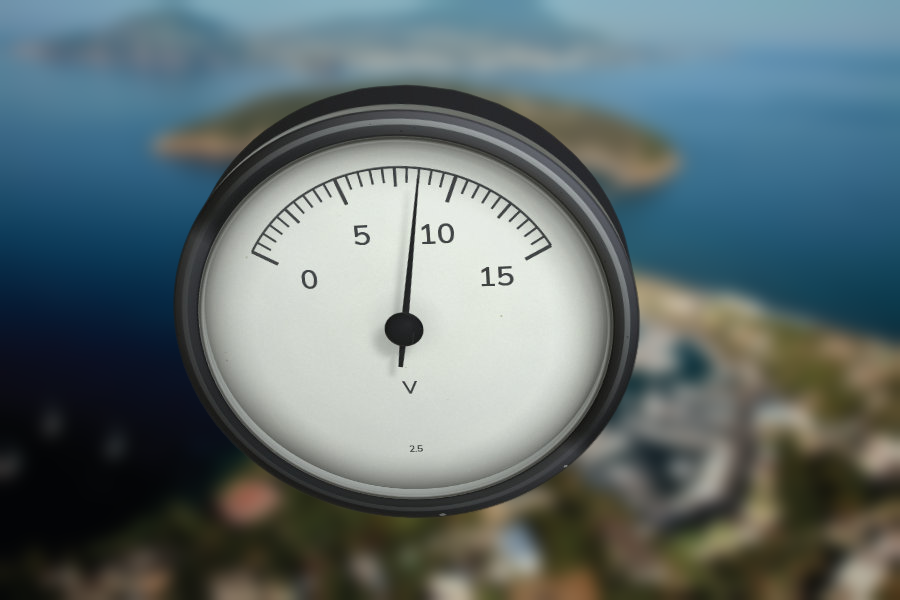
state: 8.5 V
